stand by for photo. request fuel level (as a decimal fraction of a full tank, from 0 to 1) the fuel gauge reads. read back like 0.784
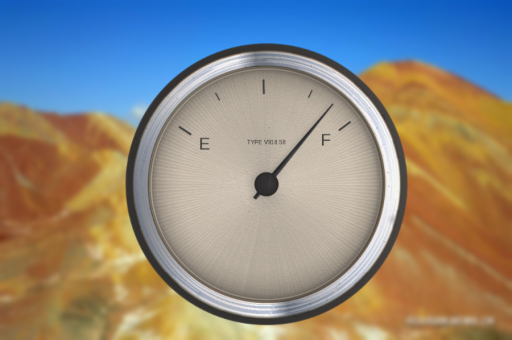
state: 0.875
